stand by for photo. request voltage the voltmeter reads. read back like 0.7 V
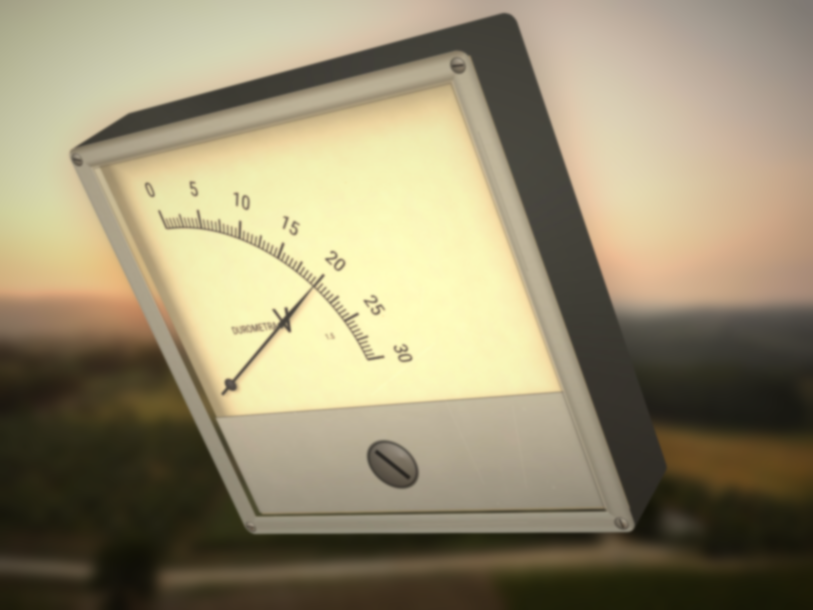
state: 20 V
